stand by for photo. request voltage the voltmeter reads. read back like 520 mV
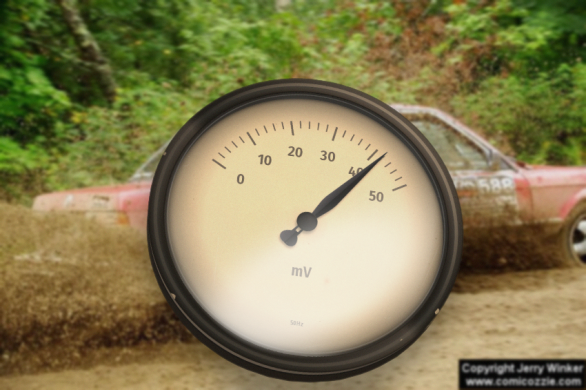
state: 42 mV
